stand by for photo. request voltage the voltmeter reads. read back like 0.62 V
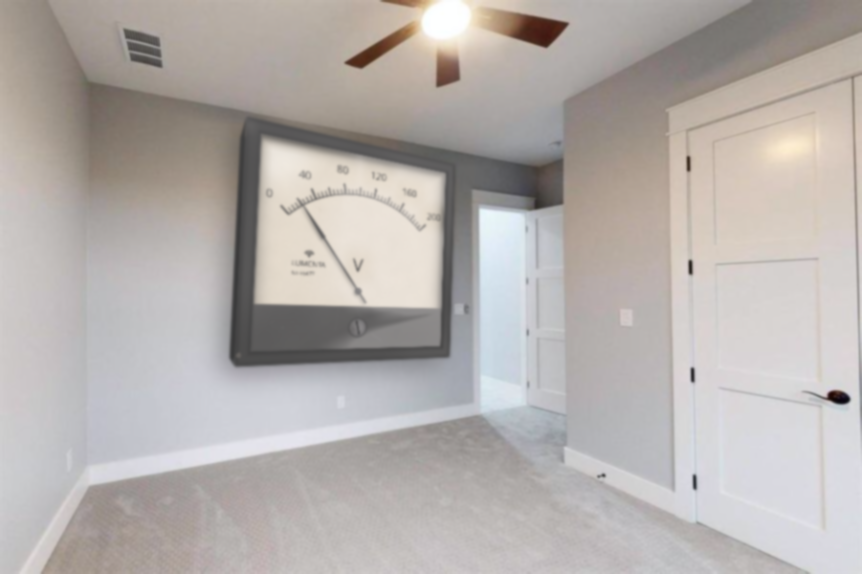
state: 20 V
